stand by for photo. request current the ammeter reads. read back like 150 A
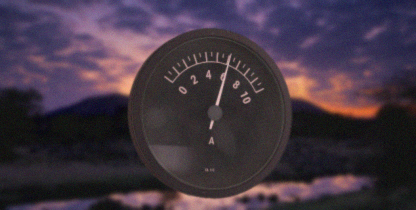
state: 6 A
